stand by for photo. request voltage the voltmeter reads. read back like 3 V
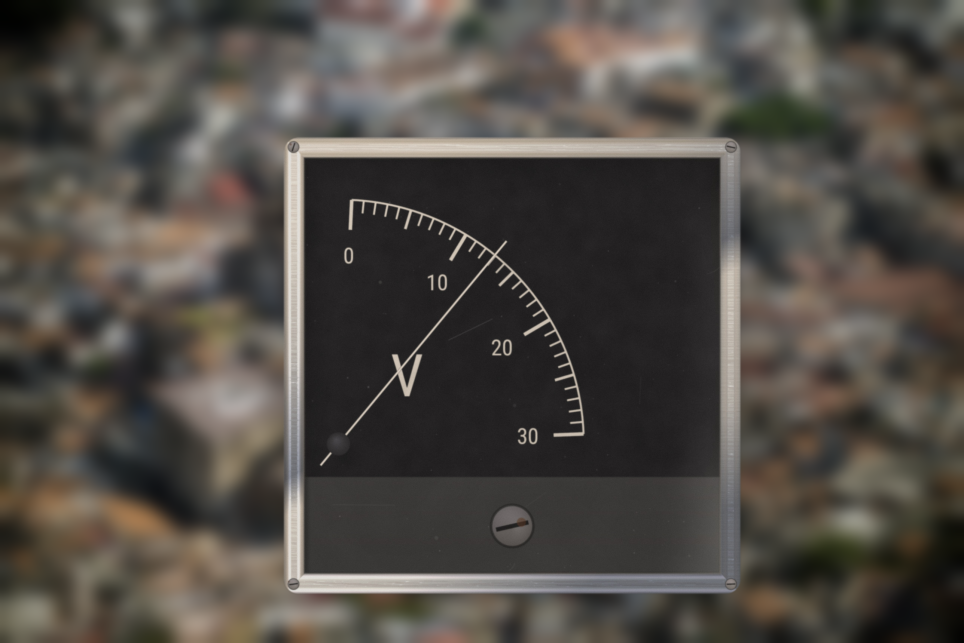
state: 13 V
